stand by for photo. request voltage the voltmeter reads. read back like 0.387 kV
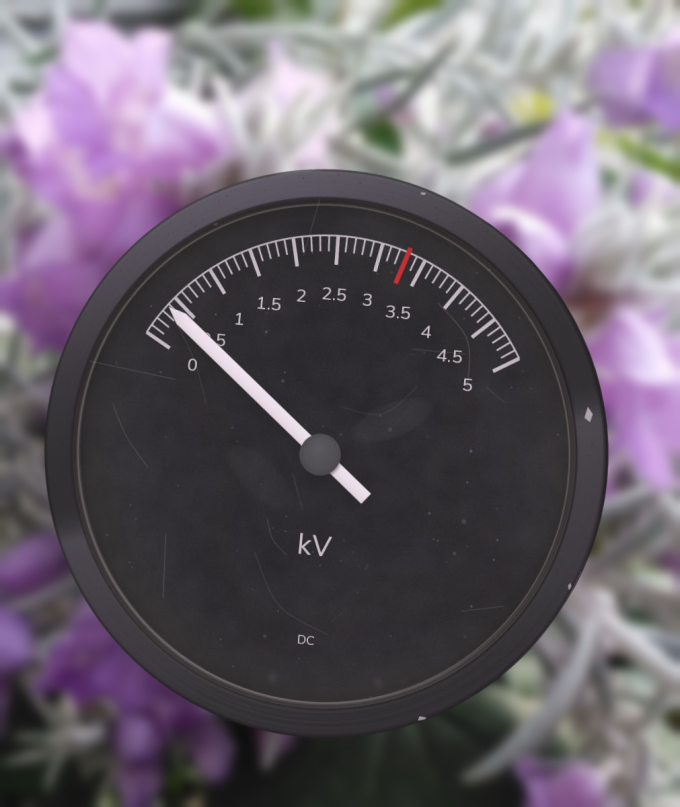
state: 0.4 kV
